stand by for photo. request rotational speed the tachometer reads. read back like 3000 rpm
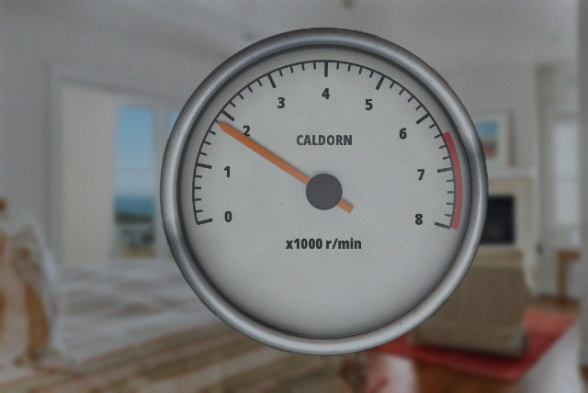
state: 1800 rpm
